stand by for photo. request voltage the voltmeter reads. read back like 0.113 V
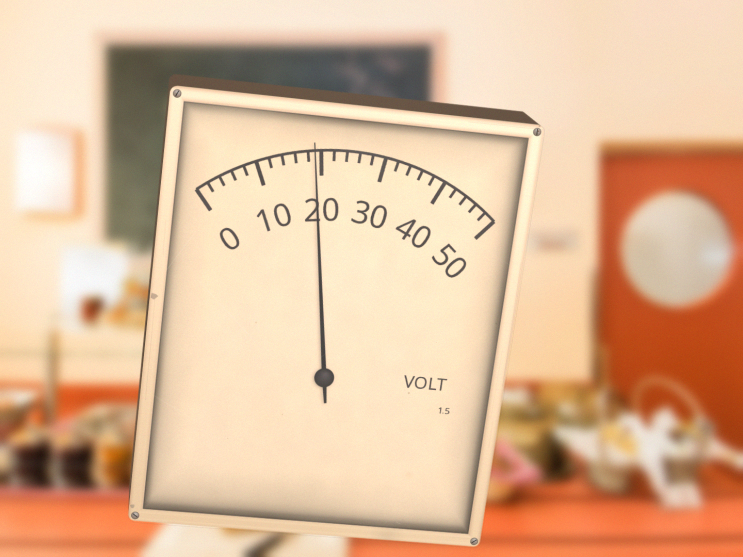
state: 19 V
